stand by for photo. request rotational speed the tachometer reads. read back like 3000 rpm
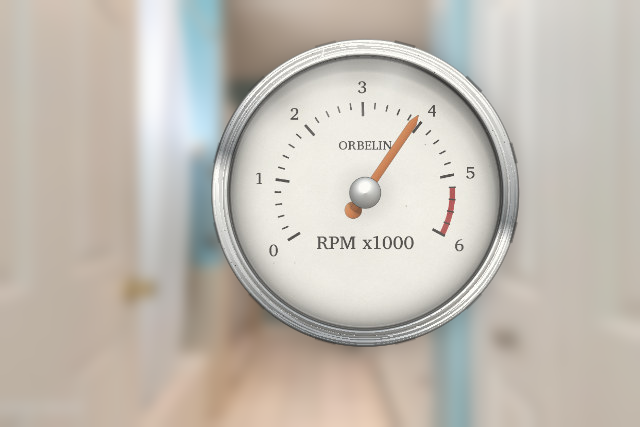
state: 3900 rpm
